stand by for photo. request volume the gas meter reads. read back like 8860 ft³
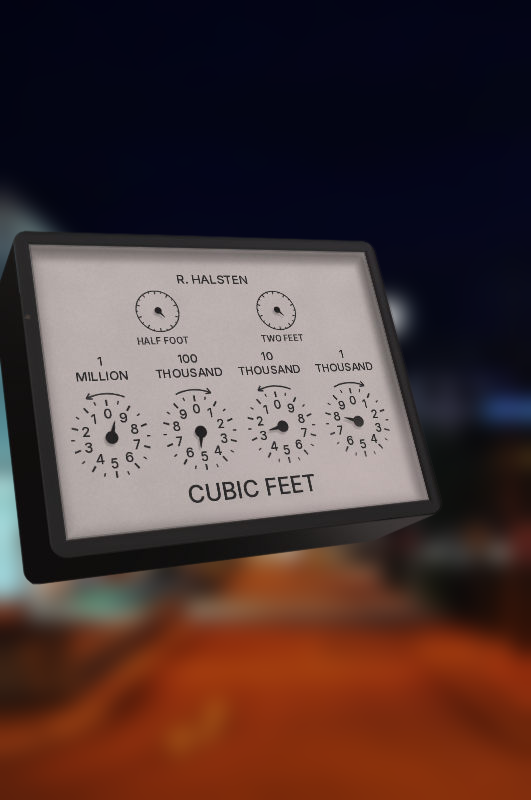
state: 952800 ft³
